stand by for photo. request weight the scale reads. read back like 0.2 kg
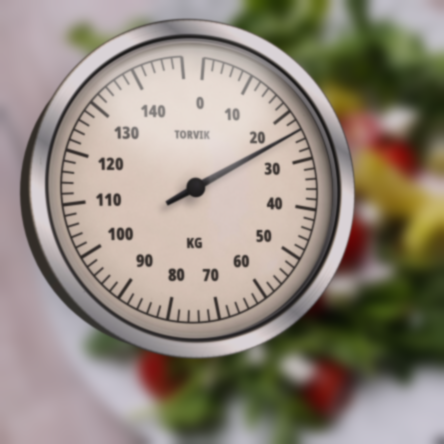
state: 24 kg
